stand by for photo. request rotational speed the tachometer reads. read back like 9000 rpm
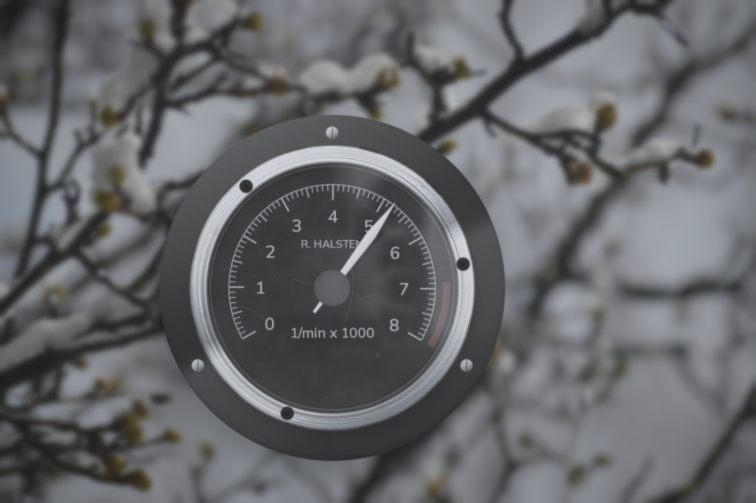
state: 5200 rpm
